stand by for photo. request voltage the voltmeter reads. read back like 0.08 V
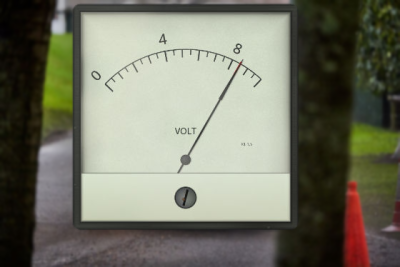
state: 8.5 V
